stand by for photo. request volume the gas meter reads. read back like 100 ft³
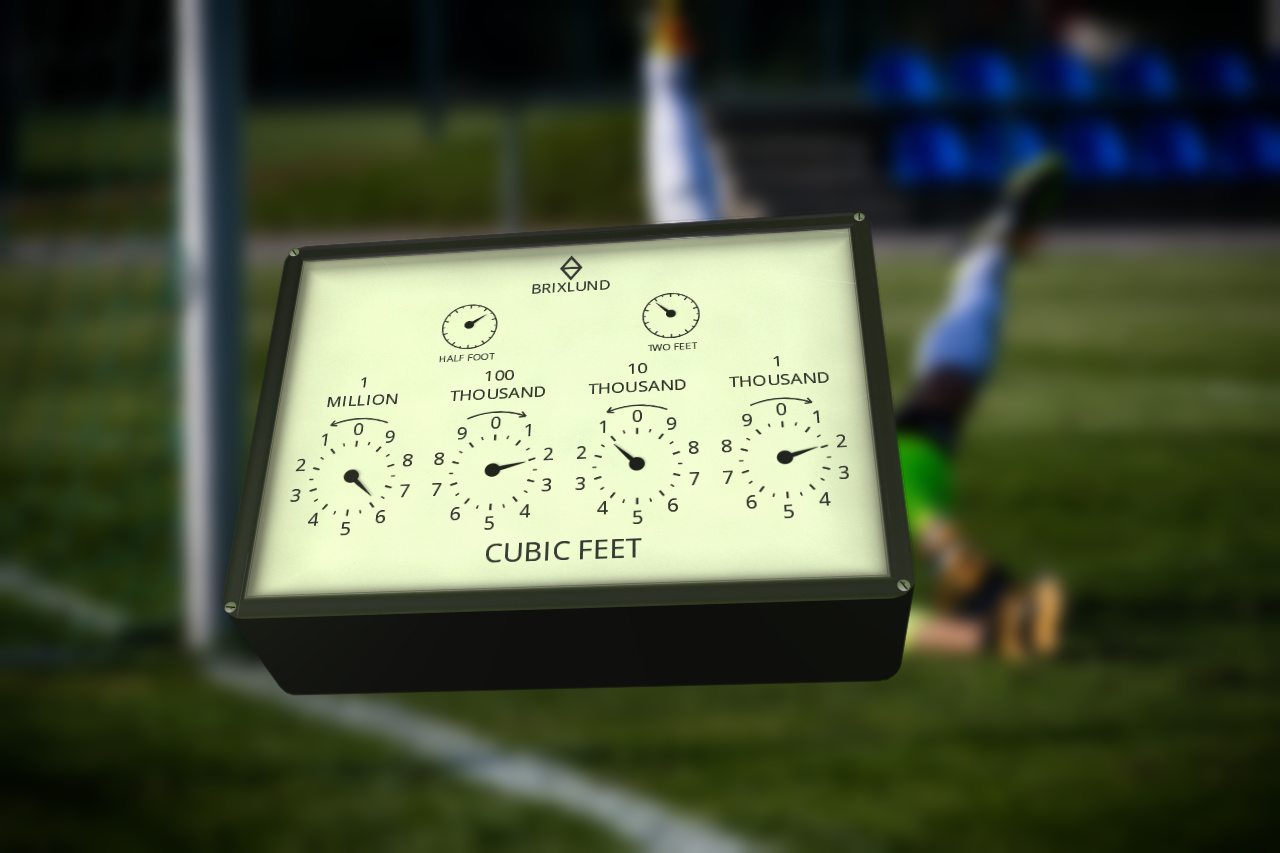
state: 621200 ft³
